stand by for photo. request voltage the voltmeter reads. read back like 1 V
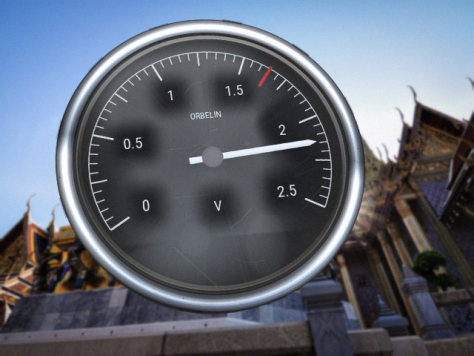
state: 2.15 V
